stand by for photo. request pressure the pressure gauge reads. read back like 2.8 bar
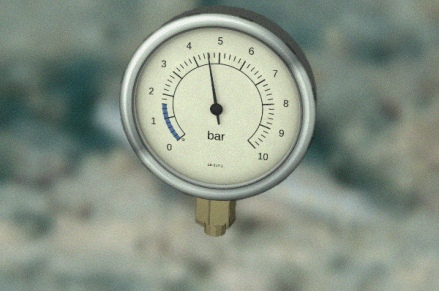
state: 4.6 bar
